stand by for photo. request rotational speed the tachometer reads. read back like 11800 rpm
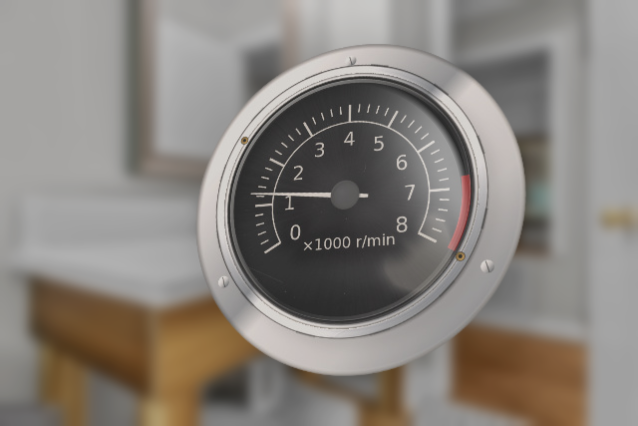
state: 1200 rpm
